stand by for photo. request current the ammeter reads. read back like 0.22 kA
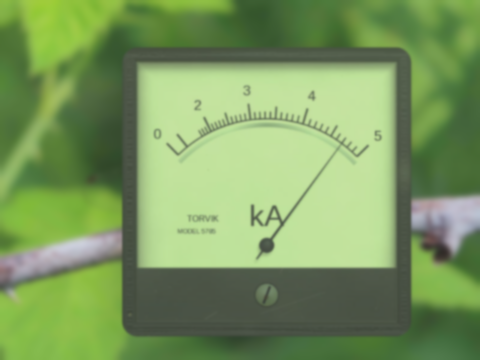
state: 4.7 kA
